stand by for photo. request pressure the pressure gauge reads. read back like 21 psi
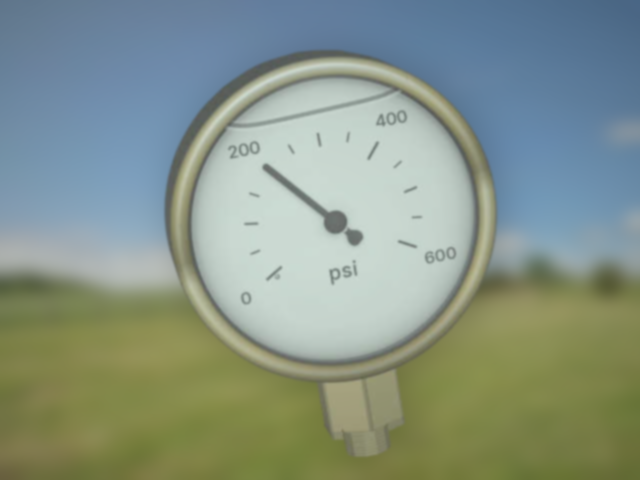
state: 200 psi
